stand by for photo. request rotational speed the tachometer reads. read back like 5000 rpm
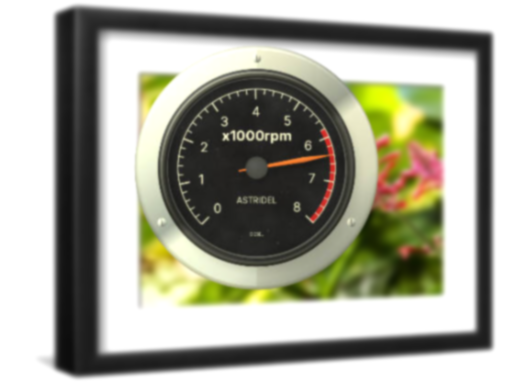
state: 6400 rpm
